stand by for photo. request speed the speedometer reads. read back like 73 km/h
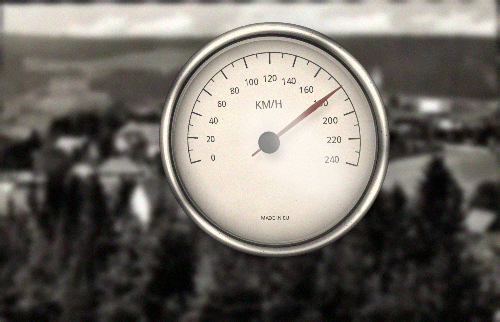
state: 180 km/h
